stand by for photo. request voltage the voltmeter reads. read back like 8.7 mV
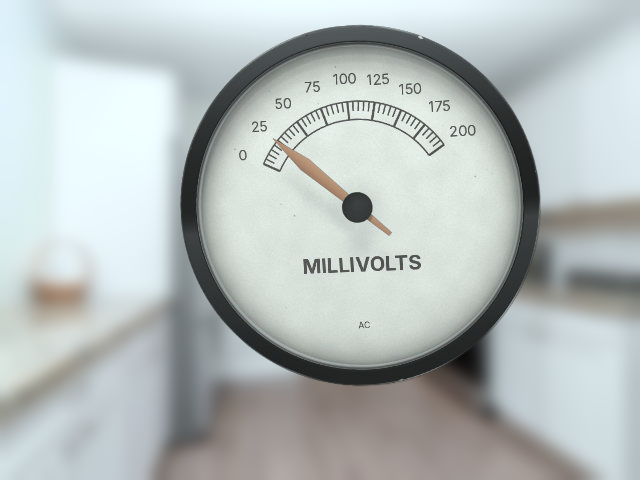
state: 25 mV
